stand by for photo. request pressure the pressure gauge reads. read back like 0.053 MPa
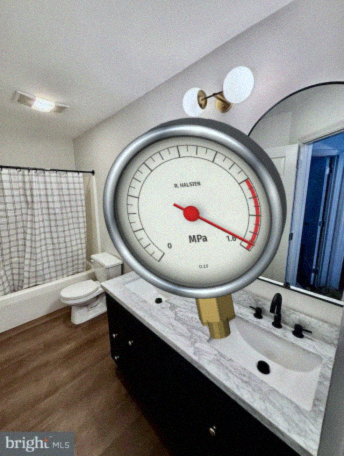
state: 1.55 MPa
